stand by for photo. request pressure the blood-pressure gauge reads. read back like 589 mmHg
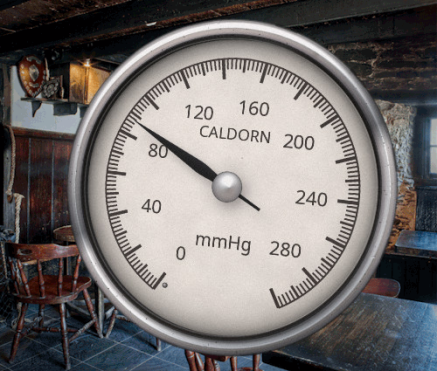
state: 88 mmHg
